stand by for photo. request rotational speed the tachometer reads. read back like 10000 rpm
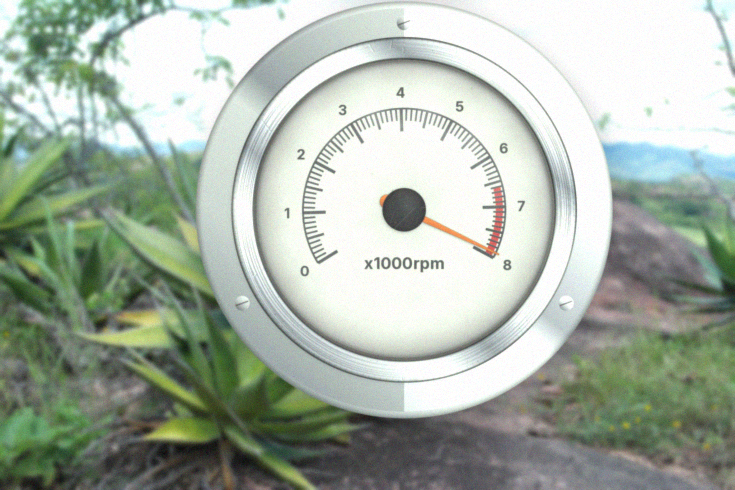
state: 7900 rpm
